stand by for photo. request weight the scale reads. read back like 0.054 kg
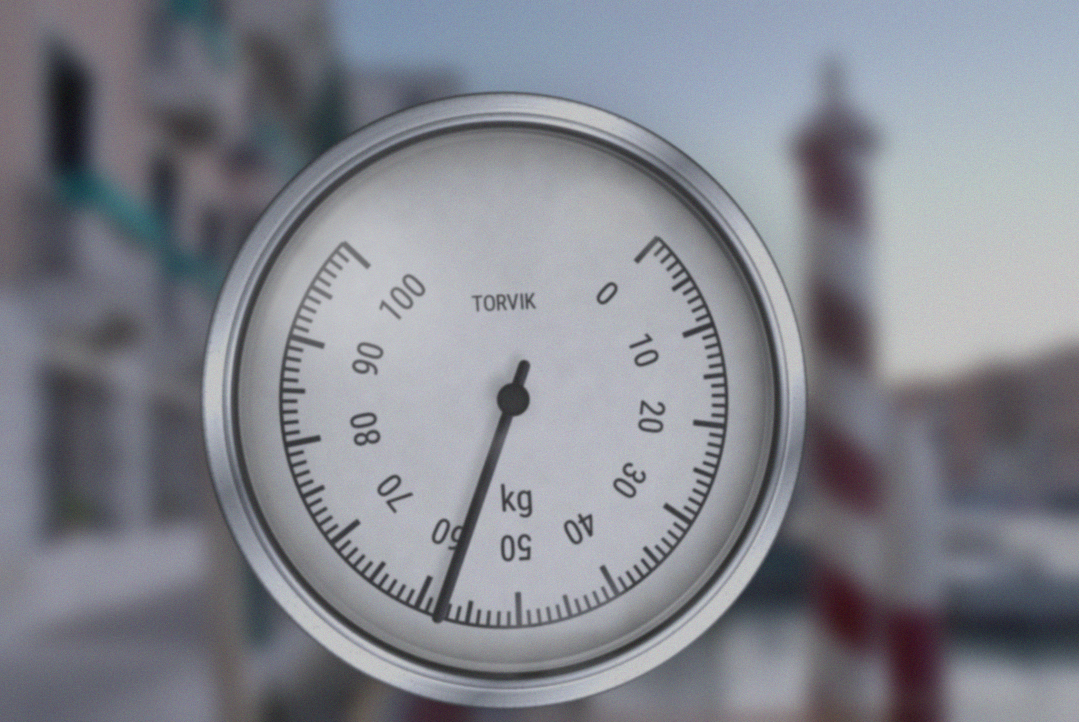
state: 58 kg
